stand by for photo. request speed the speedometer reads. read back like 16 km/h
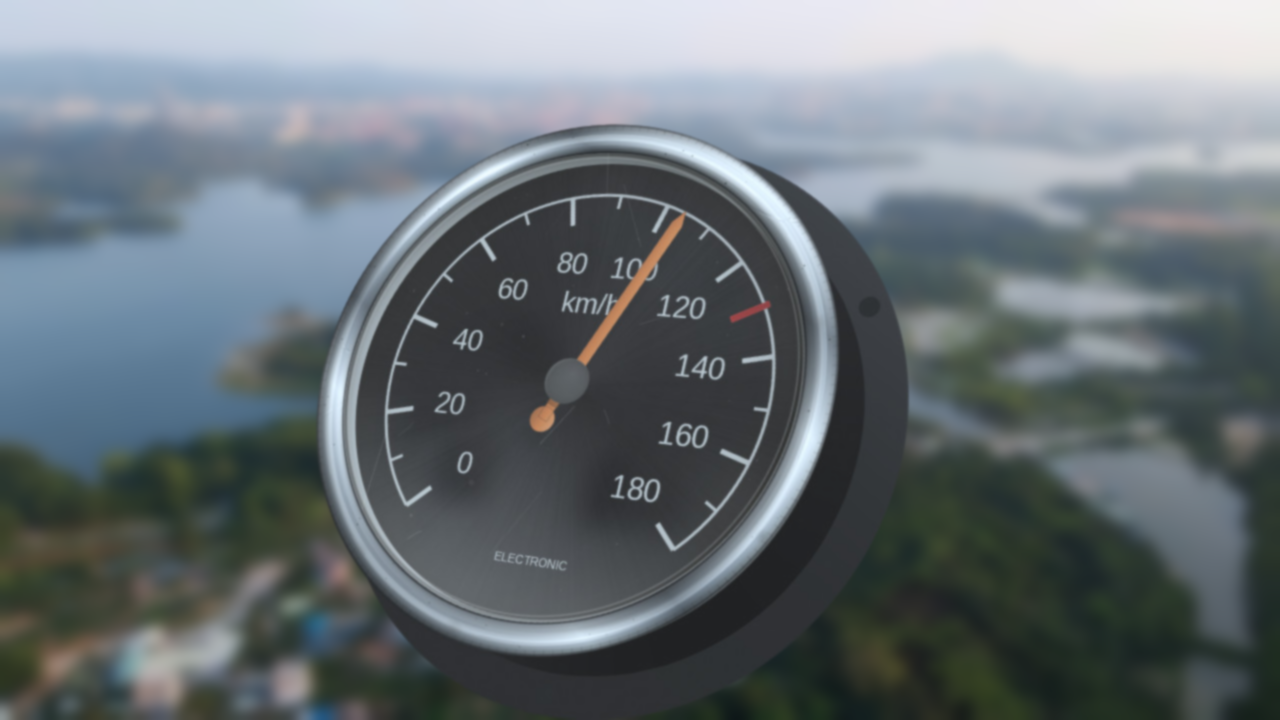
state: 105 km/h
